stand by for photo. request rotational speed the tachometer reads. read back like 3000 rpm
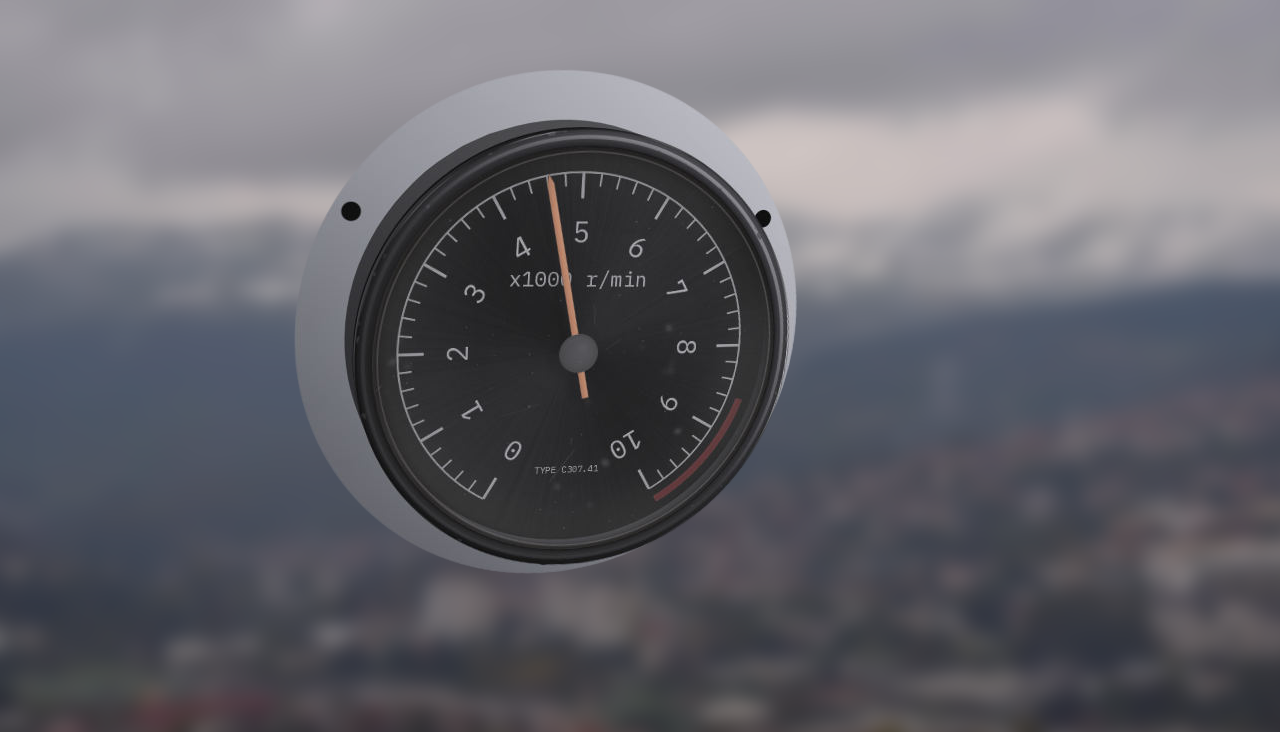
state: 4600 rpm
